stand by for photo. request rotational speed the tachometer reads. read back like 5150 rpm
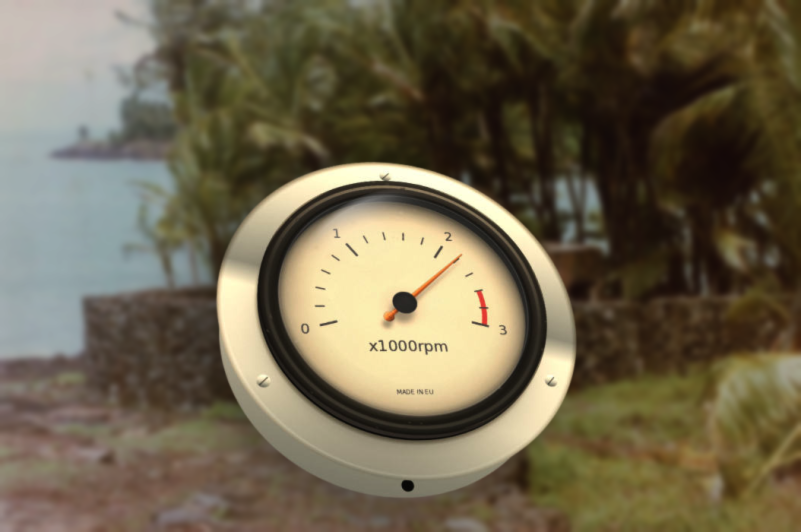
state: 2200 rpm
